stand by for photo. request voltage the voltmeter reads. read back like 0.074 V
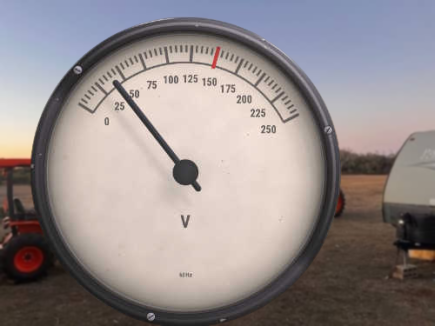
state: 40 V
